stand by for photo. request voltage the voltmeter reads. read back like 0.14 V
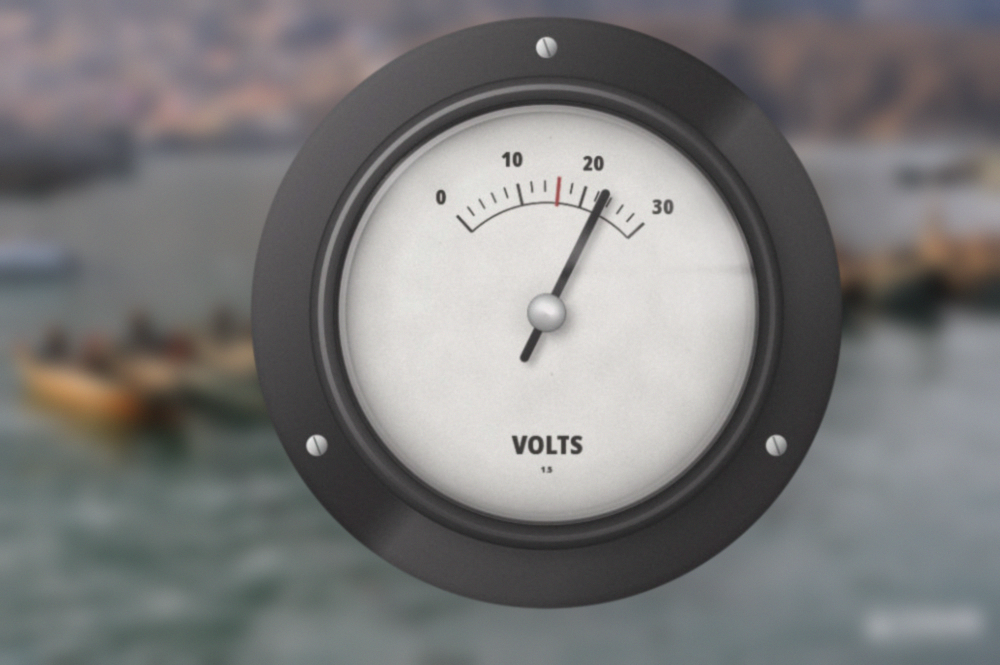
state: 23 V
